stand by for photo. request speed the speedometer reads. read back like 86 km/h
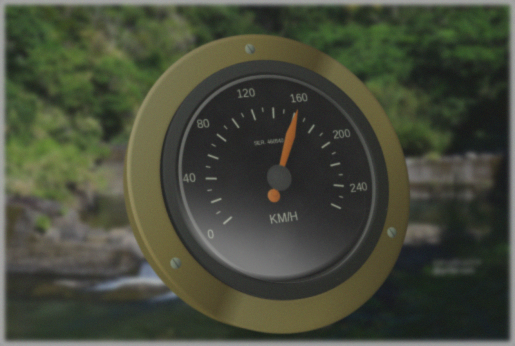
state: 160 km/h
